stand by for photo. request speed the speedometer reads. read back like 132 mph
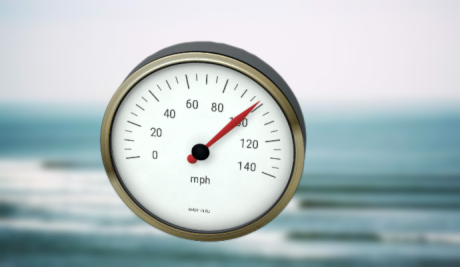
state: 97.5 mph
